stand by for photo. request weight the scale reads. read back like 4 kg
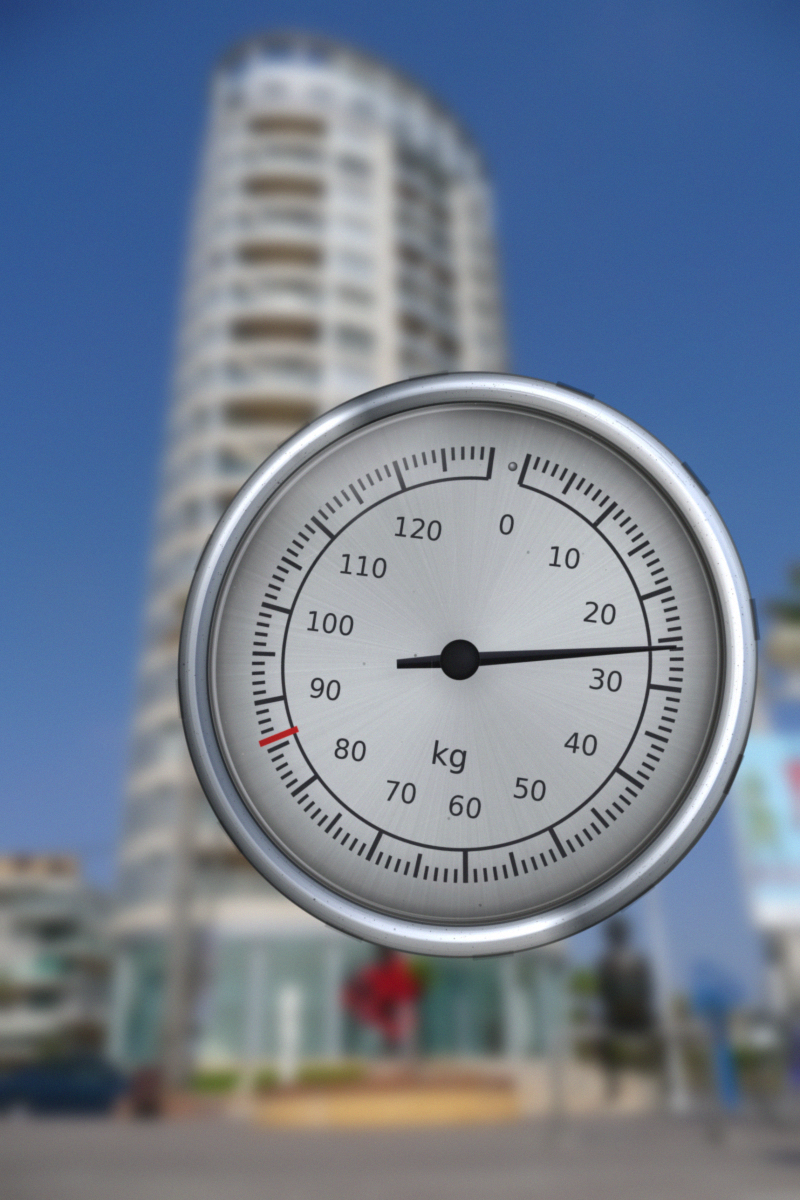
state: 26 kg
